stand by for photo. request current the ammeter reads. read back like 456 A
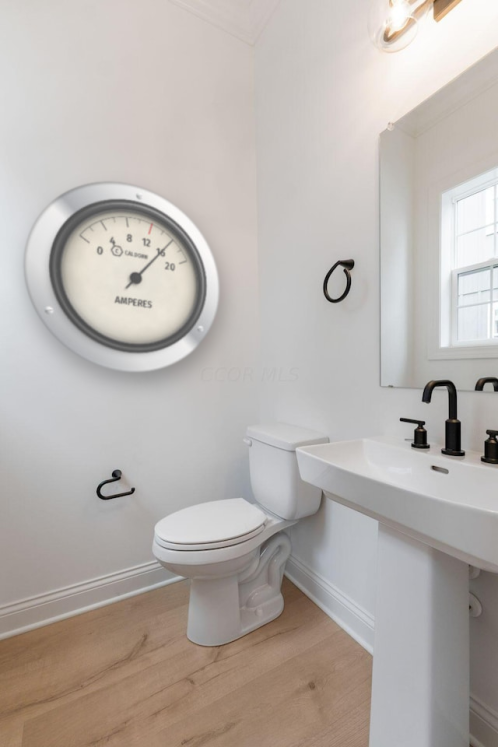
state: 16 A
